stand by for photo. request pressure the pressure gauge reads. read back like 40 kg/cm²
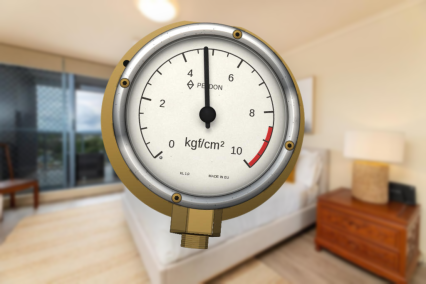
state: 4.75 kg/cm²
